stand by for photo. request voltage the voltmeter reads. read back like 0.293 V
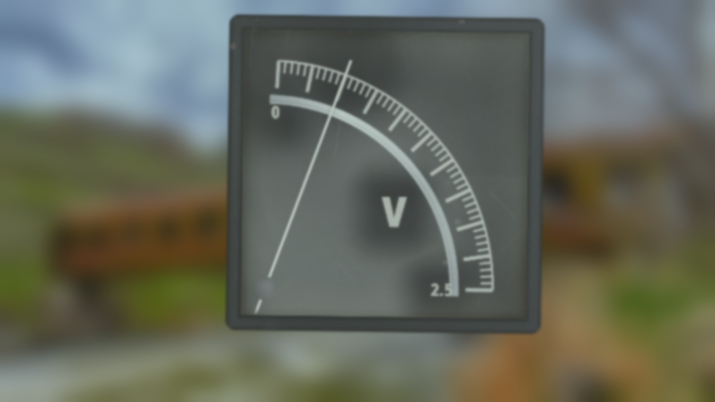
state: 0.5 V
